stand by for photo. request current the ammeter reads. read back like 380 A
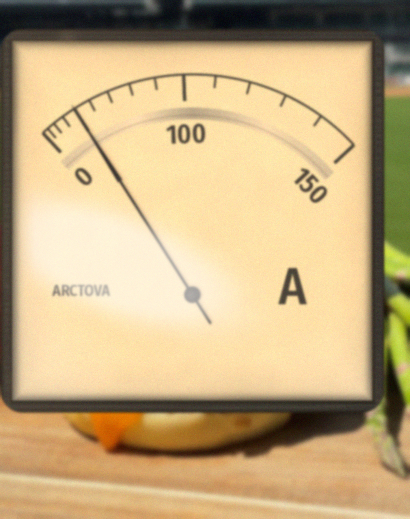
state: 50 A
